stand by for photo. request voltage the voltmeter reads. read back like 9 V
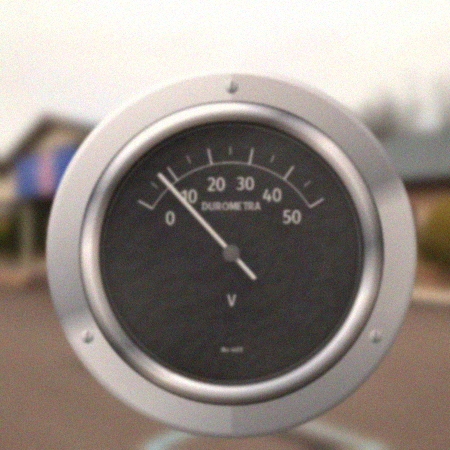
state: 7.5 V
